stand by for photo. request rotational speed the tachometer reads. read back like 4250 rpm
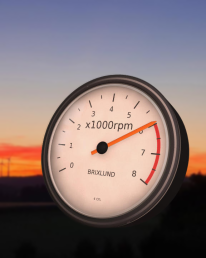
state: 6000 rpm
